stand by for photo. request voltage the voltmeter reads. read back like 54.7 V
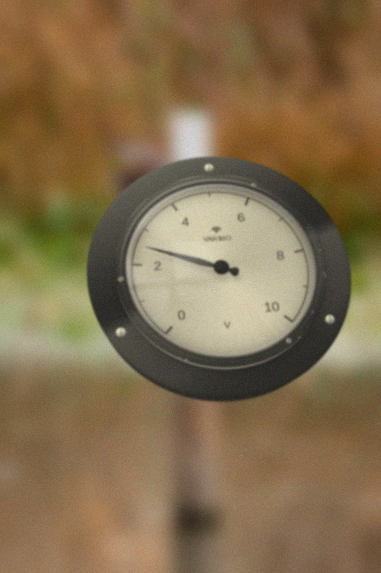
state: 2.5 V
